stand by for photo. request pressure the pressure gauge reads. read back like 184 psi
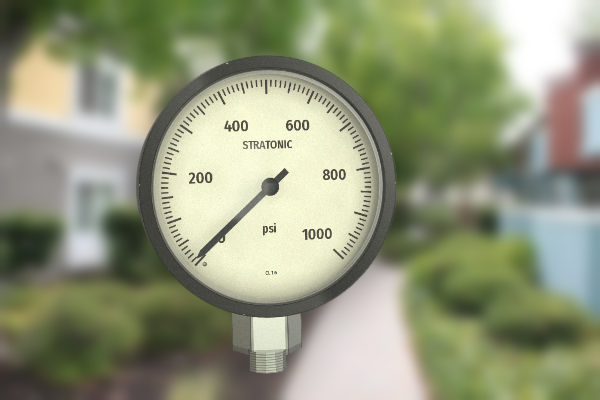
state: 10 psi
